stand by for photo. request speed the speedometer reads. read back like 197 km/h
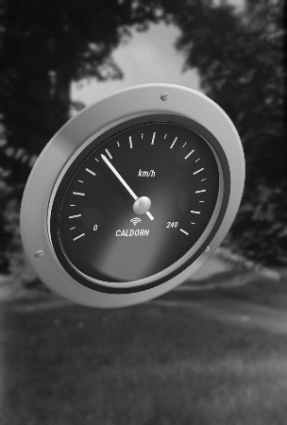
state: 75 km/h
